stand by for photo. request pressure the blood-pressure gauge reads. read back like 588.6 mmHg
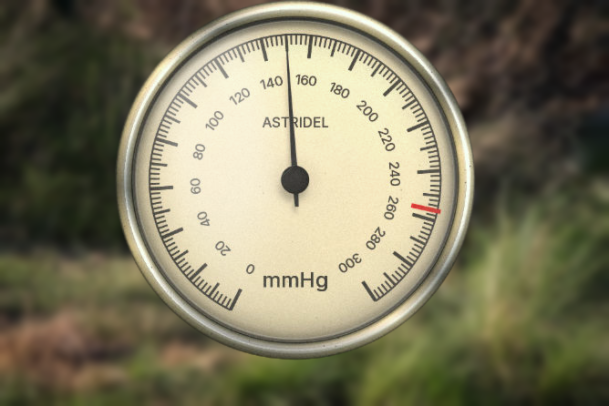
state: 150 mmHg
